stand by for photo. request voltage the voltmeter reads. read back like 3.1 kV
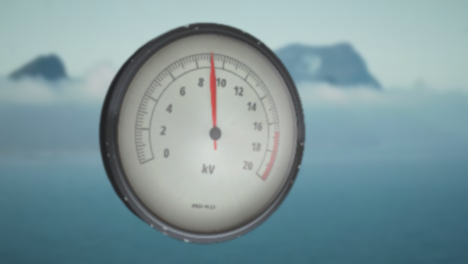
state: 9 kV
